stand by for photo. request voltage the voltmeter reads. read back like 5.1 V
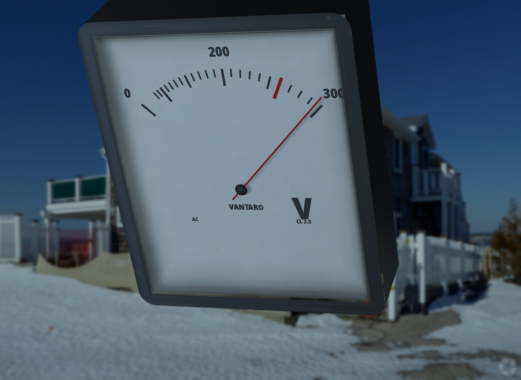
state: 295 V
